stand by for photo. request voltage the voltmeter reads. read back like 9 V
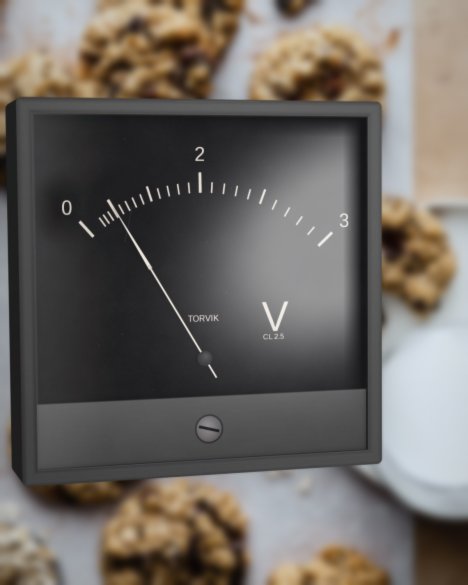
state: 1 V
